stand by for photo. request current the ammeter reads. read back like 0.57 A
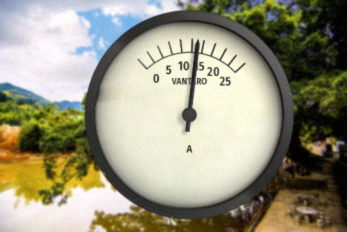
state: 13.75 A
